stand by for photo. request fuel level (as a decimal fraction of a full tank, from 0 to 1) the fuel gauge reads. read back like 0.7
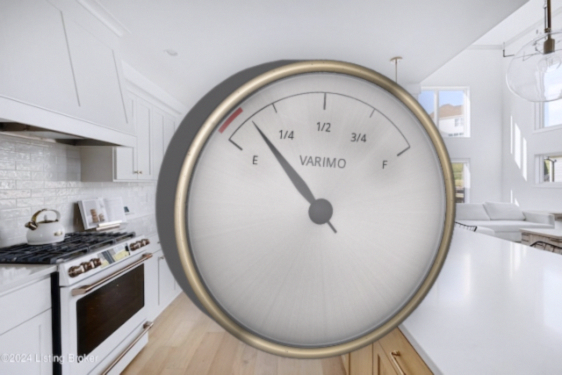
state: 0.125
